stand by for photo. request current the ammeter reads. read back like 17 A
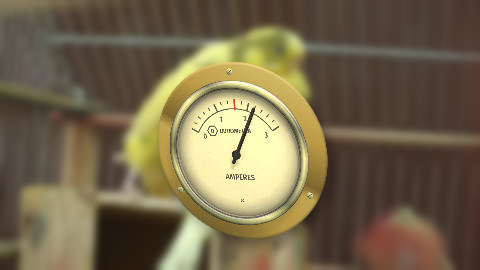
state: 2.2 A
